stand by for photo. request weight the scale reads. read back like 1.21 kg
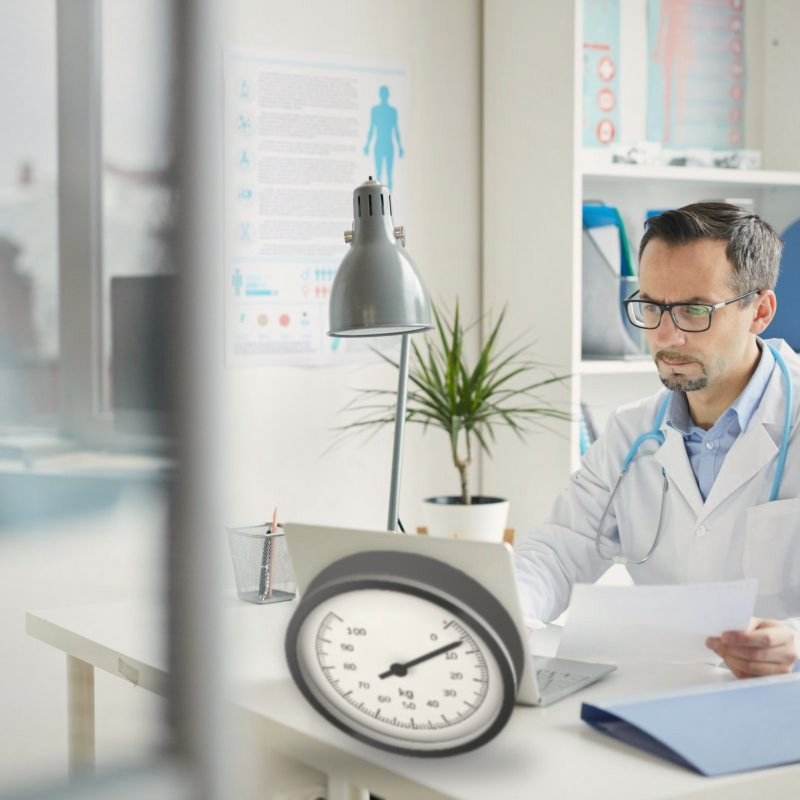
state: 5 kg
